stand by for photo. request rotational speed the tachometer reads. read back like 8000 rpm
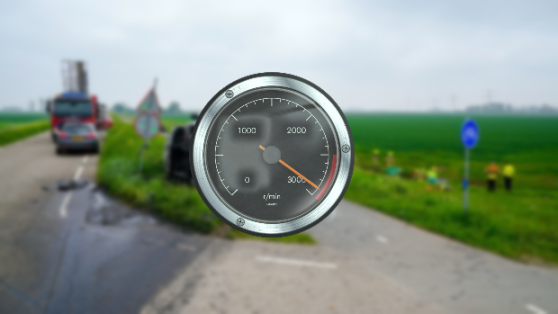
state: 2900 rpm
